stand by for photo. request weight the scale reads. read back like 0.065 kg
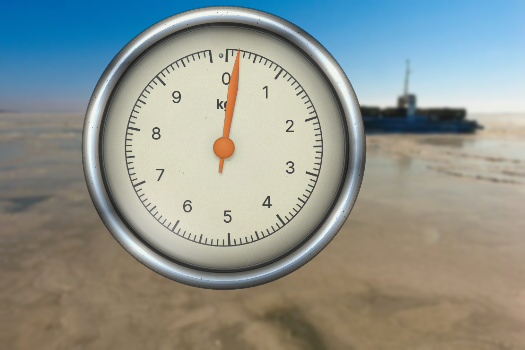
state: 0.2 kg
